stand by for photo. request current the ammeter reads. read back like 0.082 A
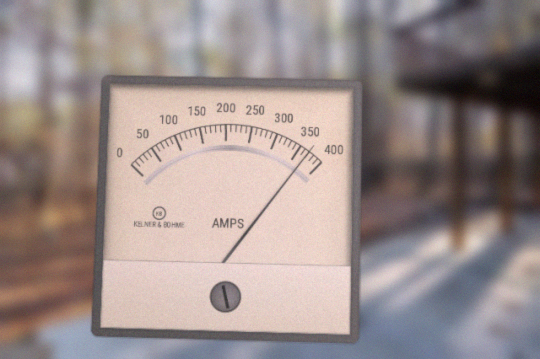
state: 370 A
